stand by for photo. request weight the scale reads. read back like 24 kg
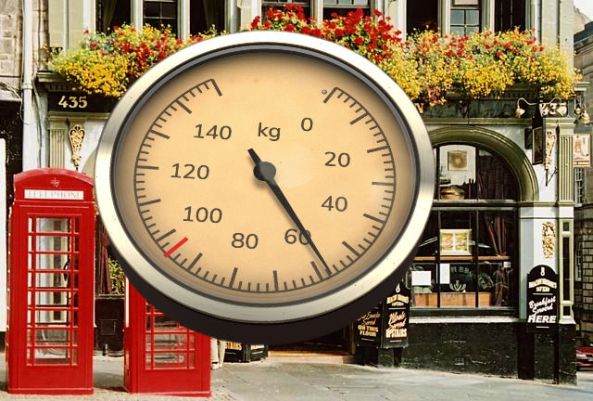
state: 58 kg
